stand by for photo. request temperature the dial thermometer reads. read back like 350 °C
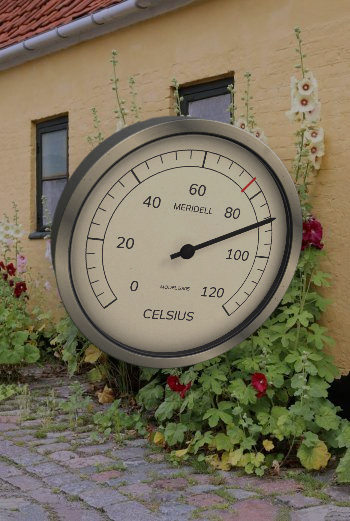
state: 88 °C
